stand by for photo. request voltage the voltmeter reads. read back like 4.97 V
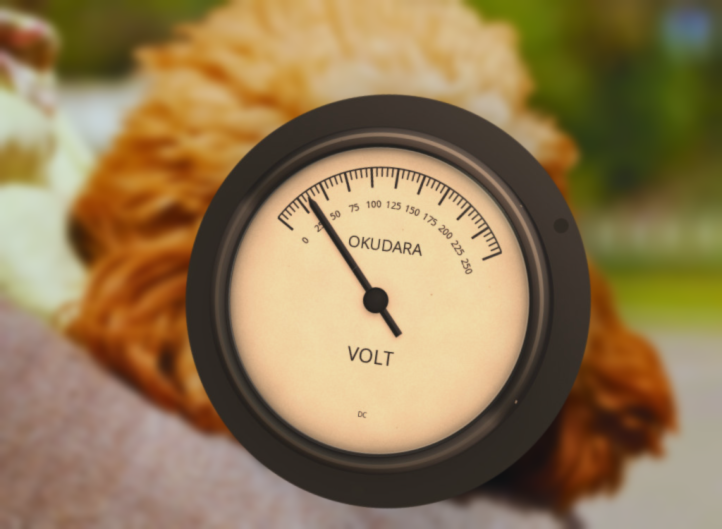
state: 35 V
